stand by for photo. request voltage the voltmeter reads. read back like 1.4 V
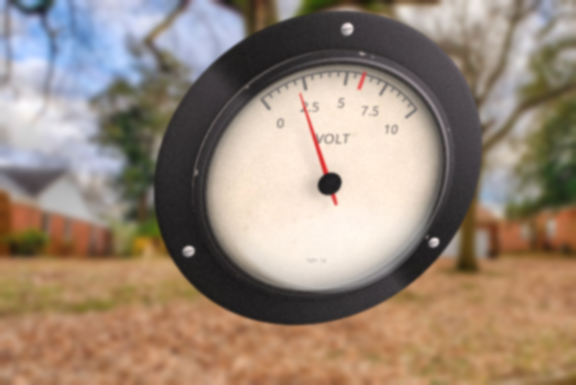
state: 2 V
